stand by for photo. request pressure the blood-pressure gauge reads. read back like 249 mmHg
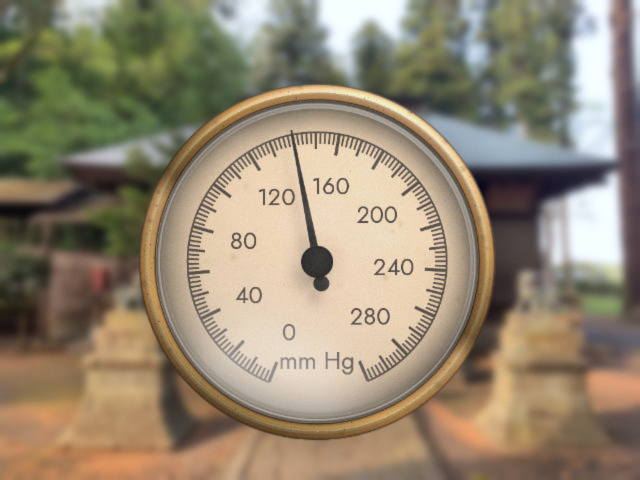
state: 140 mmHg
